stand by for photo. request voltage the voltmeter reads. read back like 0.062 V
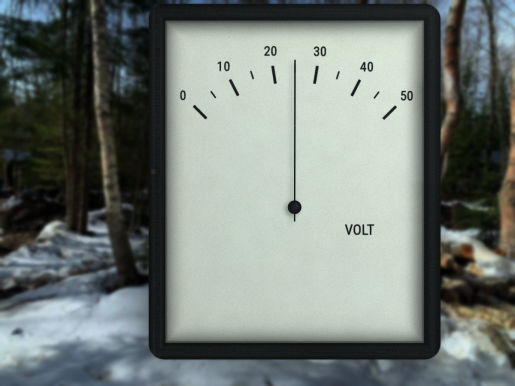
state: 25 V
